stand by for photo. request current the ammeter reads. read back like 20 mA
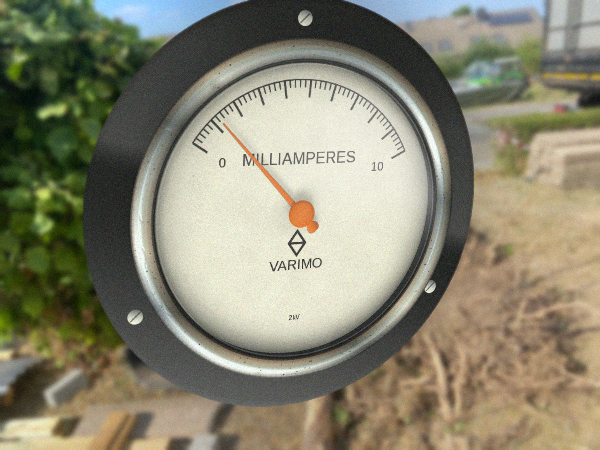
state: 1.2 mA
